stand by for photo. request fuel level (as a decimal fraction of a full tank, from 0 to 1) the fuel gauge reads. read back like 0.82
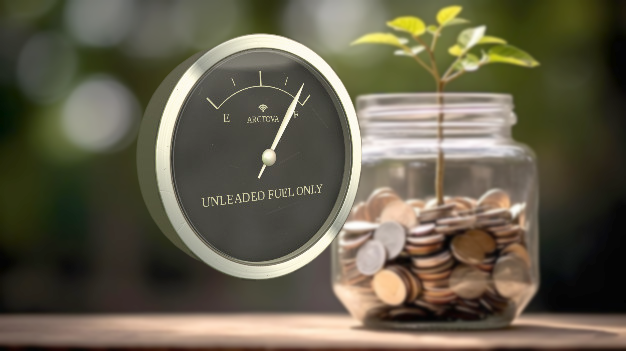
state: 0.875
